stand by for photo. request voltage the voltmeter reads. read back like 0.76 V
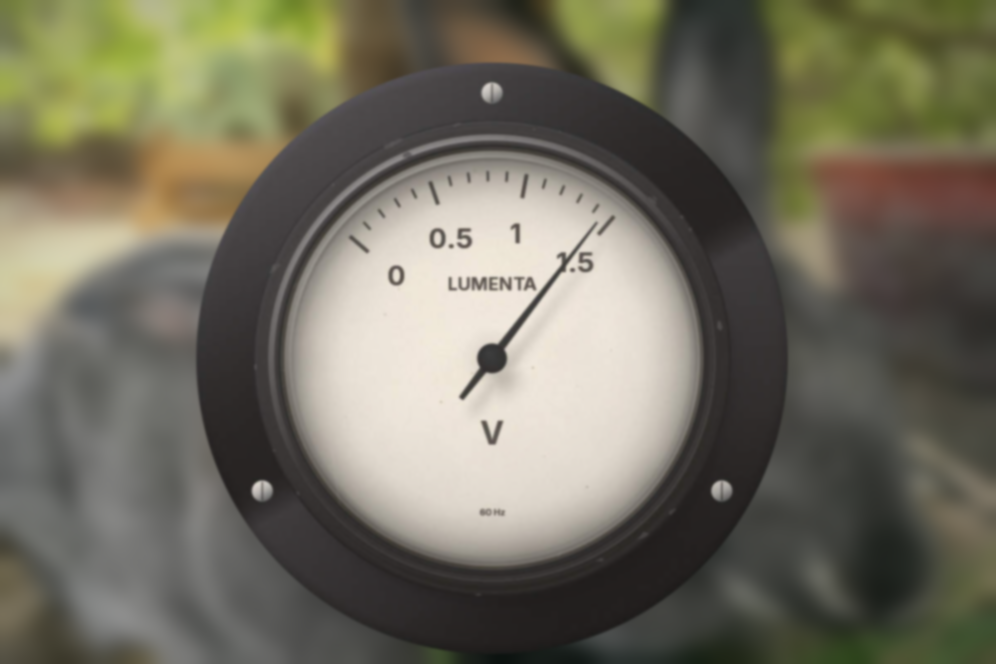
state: 1.45 V
